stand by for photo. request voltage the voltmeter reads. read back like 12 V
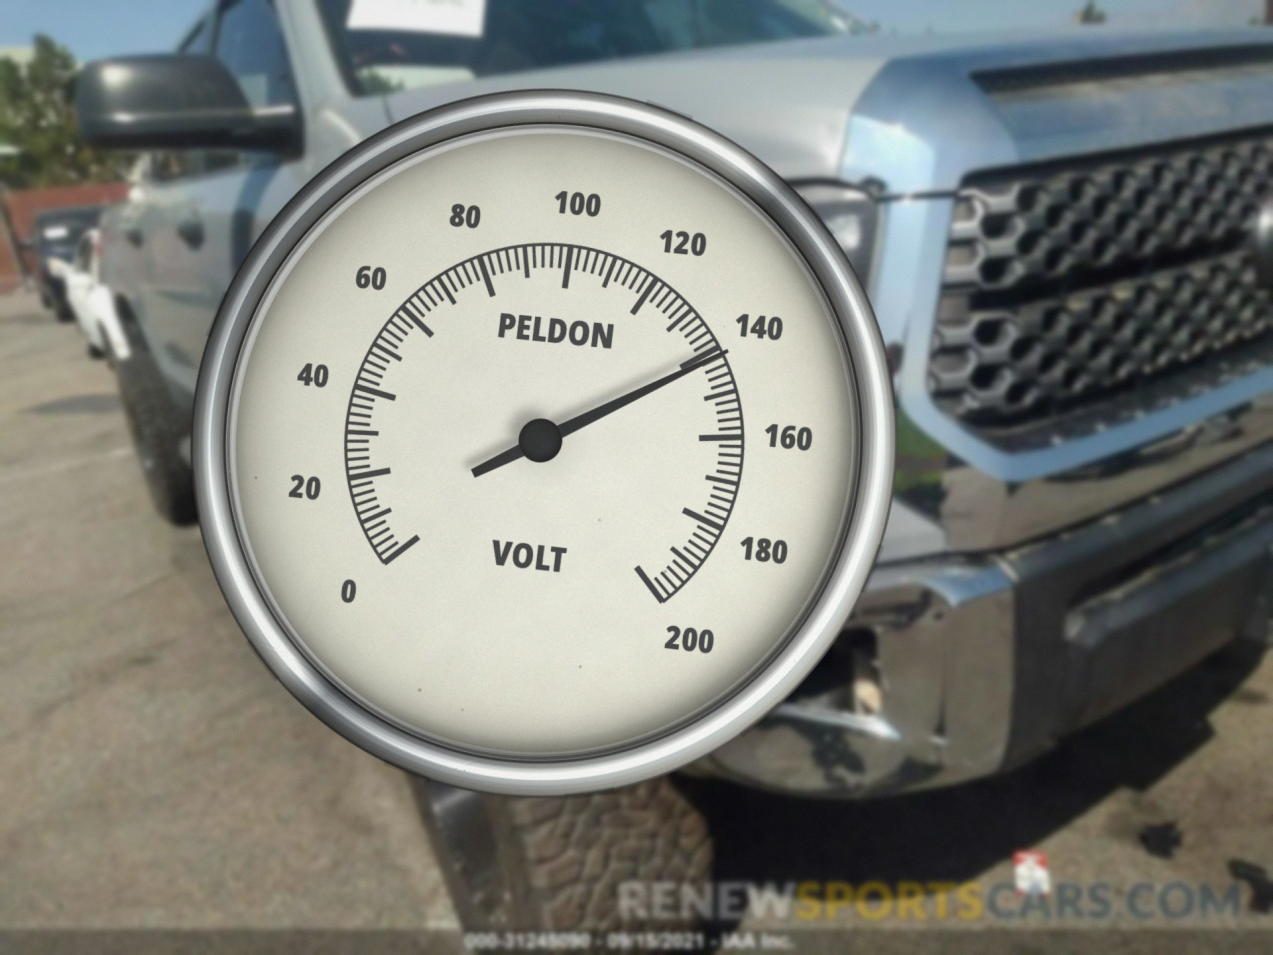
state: 142 V
